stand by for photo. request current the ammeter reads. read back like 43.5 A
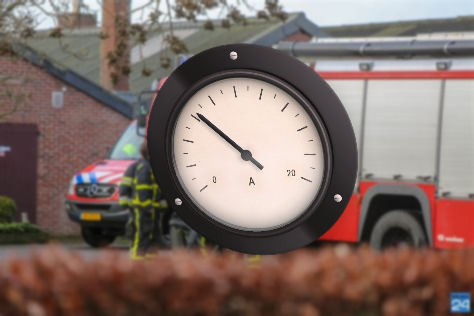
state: 6.5 A
